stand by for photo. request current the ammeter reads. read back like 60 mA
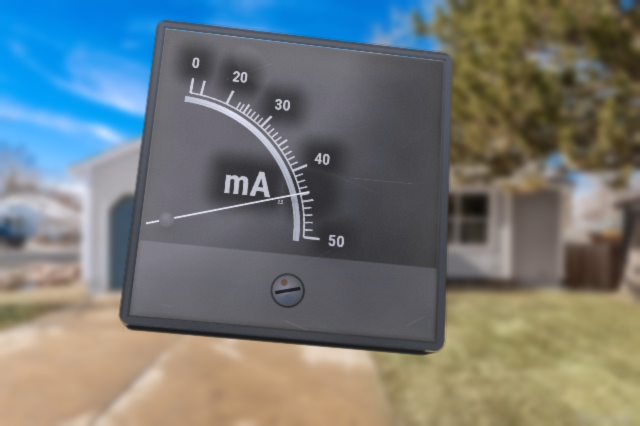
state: 44 mA
